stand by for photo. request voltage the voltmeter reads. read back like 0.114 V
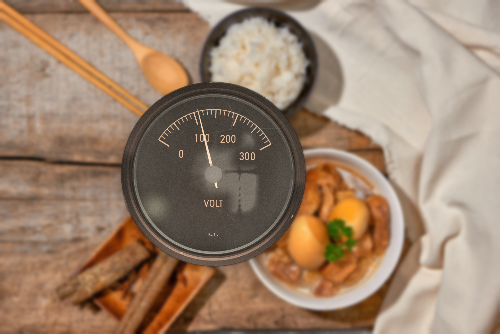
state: 110 V
